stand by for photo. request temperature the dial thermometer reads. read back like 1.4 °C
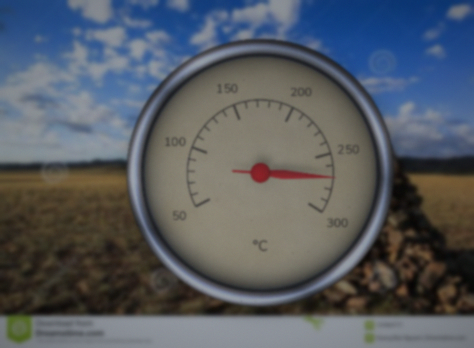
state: 270 °C
